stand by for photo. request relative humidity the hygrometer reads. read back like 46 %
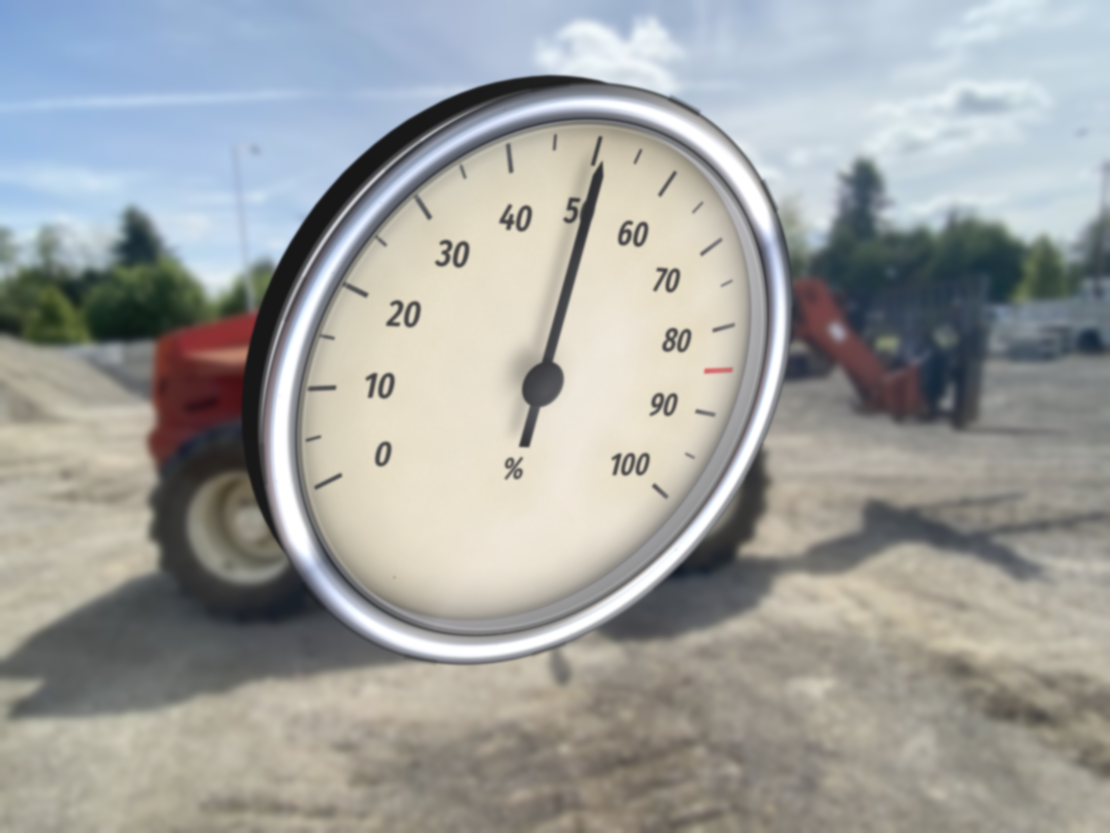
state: 50 %
